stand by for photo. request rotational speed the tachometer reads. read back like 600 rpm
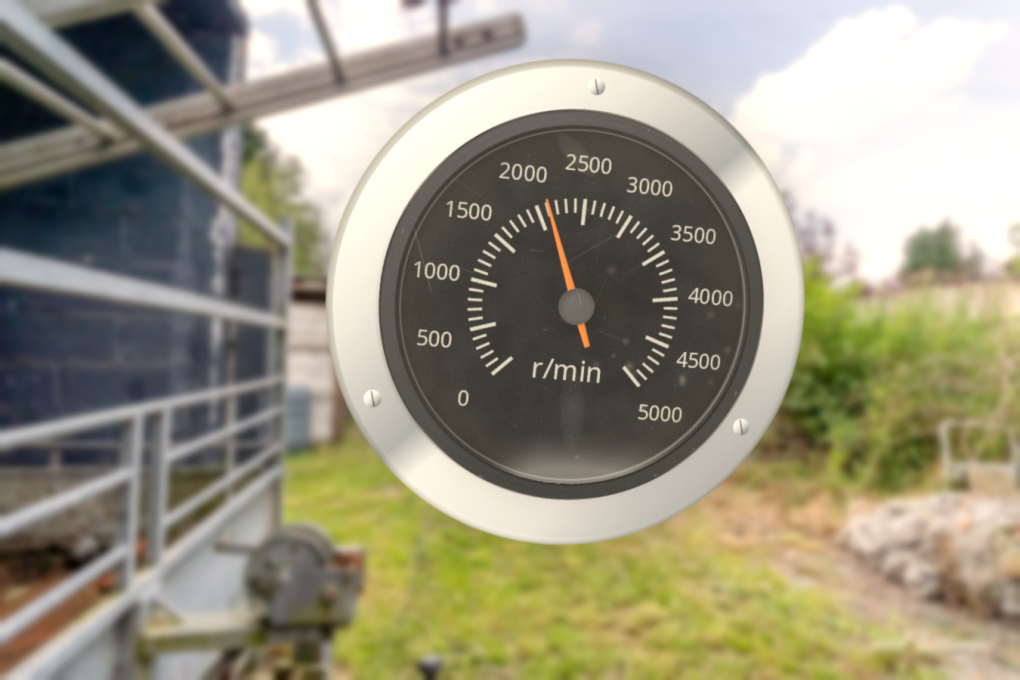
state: 2100 rpm
